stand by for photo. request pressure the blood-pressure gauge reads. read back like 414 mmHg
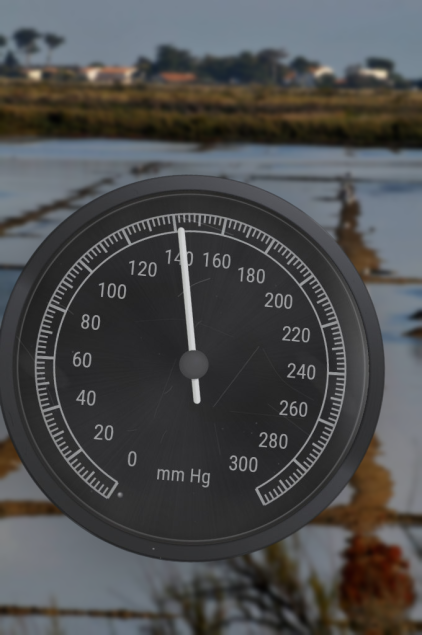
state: 142 mmHg
